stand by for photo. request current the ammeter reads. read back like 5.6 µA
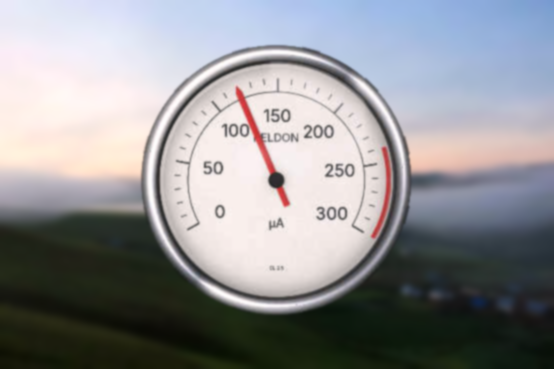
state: 120 µA
